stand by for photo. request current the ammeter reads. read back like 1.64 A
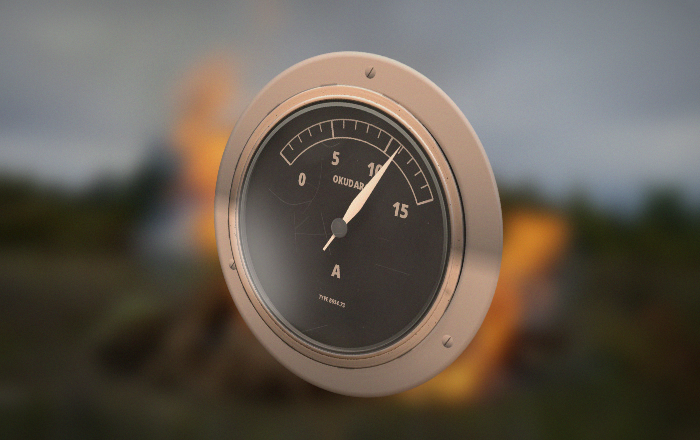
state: 11 A
